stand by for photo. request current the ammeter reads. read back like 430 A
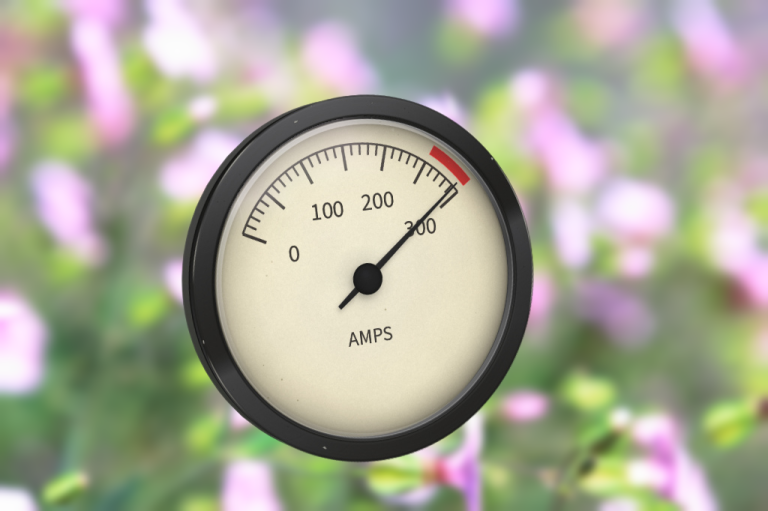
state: 290 A
